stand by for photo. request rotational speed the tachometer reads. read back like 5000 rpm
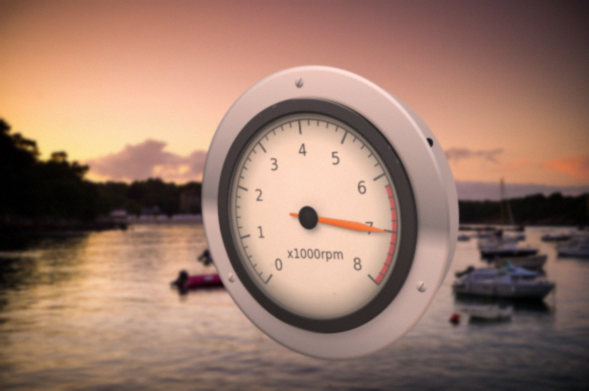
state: 7000 rpm
